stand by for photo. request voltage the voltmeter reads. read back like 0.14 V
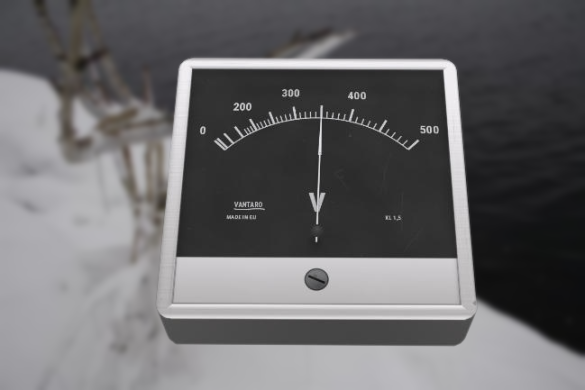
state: 350 V
